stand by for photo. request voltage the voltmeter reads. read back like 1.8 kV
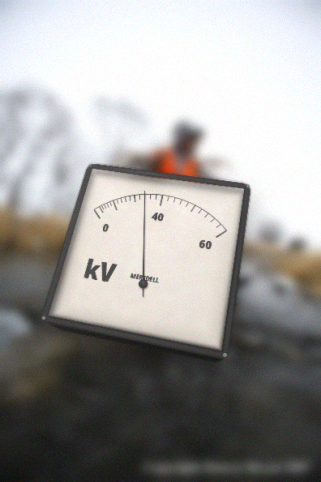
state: 34 kV
